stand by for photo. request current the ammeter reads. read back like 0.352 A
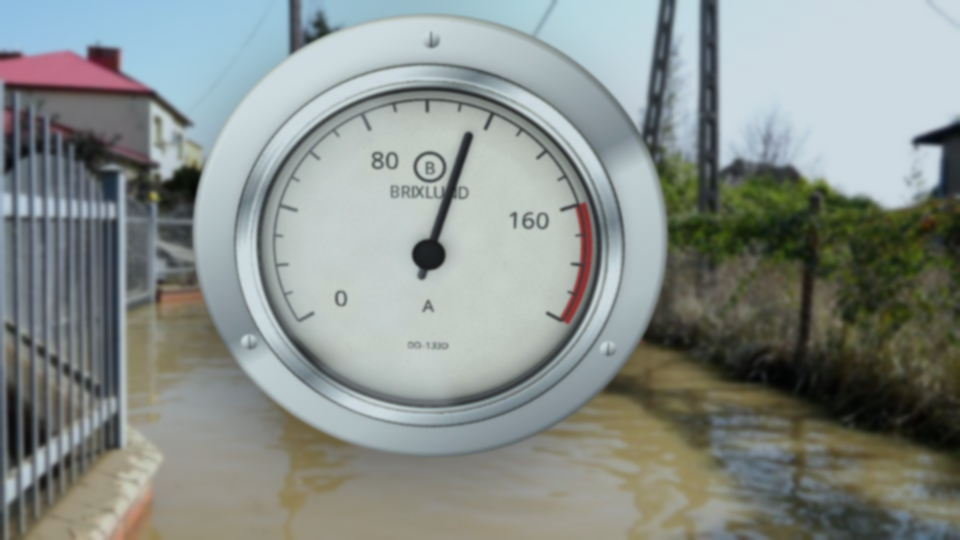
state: 115 A
